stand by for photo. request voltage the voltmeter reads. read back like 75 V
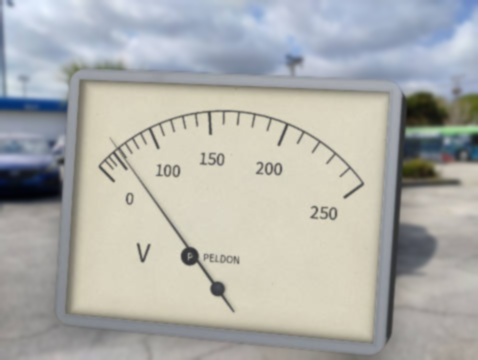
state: 60 V
